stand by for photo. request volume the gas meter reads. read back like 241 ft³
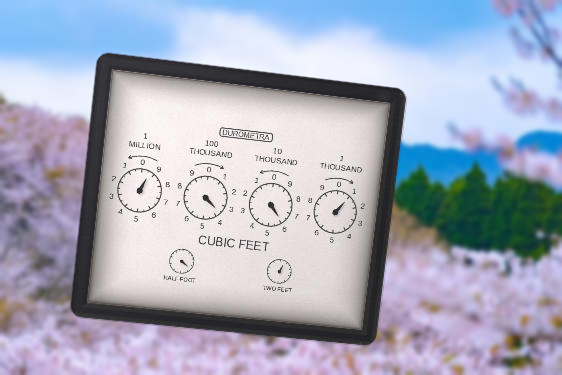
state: 936100 ft³
